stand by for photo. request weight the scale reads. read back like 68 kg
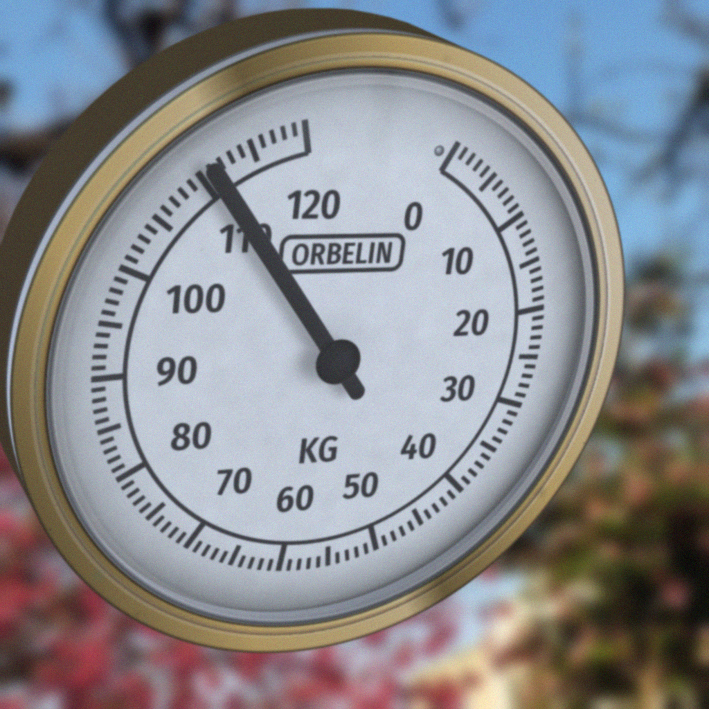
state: 111 kg
